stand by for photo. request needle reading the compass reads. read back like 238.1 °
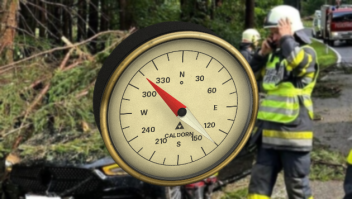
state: 315 °
